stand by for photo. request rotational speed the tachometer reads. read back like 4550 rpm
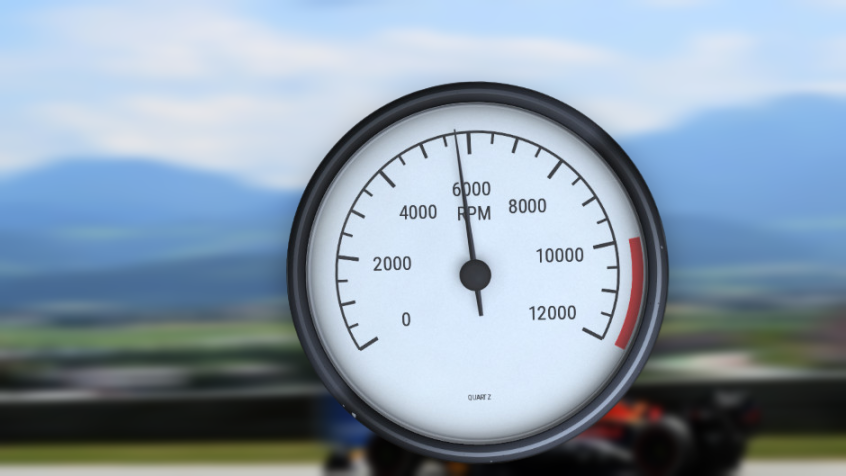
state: 5750 rpm
